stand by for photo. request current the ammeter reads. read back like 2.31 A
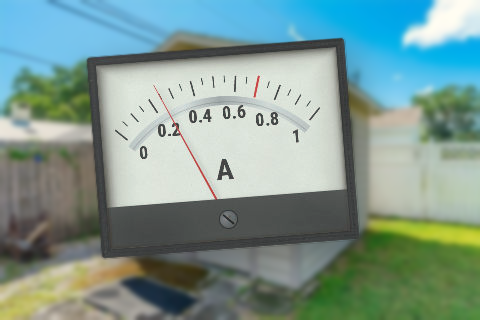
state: 0.25 A
